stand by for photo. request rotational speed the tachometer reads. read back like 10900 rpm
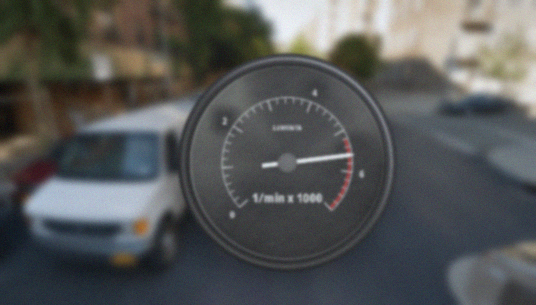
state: 5600 rpm
